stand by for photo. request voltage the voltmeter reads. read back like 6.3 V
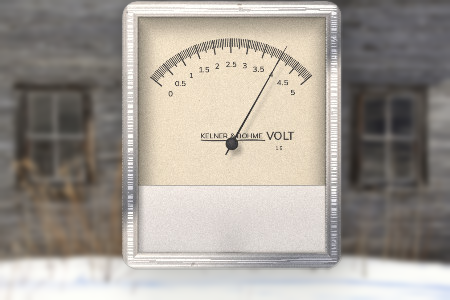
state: 4 V
